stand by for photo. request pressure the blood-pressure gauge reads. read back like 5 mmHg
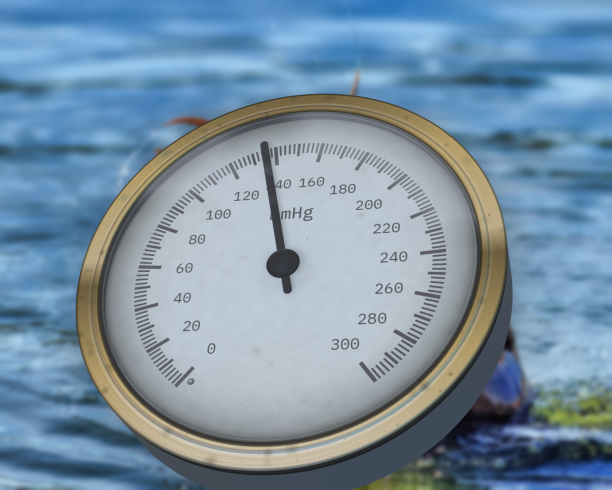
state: 136 mmHg
